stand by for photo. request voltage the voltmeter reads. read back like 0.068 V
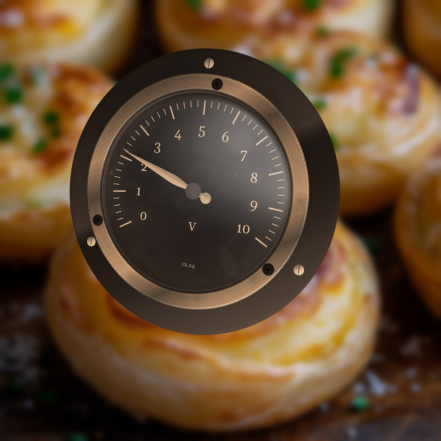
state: 2.2 V
